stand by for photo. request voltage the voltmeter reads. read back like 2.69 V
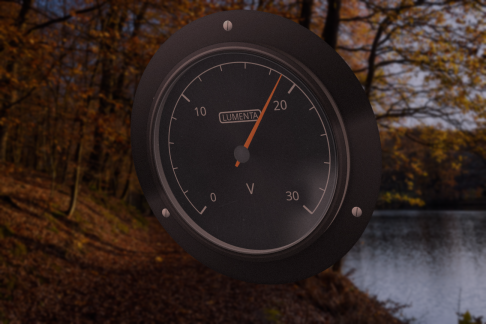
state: 19 V
